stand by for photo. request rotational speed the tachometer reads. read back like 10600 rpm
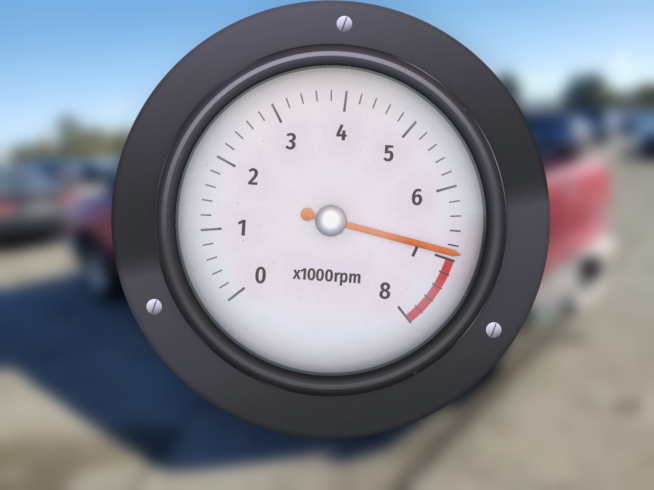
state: 6900 rpm
